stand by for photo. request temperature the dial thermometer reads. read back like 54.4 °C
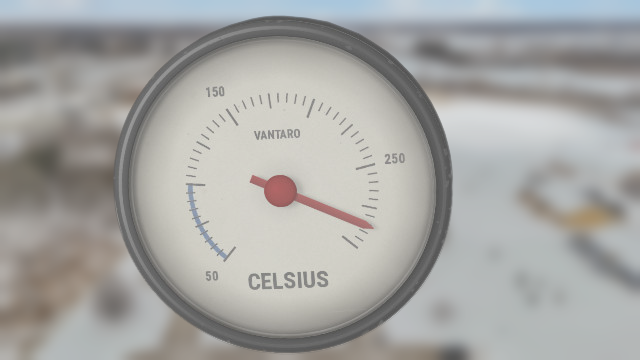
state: 285 °C
